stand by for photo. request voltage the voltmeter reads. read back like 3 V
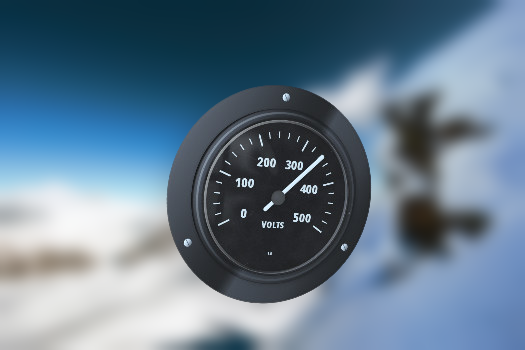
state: 340 V
